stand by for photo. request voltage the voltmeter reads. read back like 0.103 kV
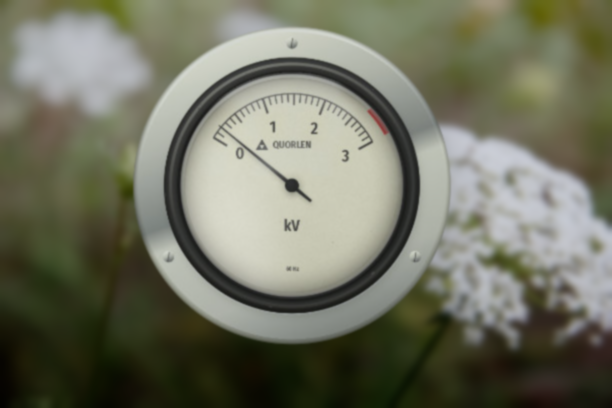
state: 0.2 kV
